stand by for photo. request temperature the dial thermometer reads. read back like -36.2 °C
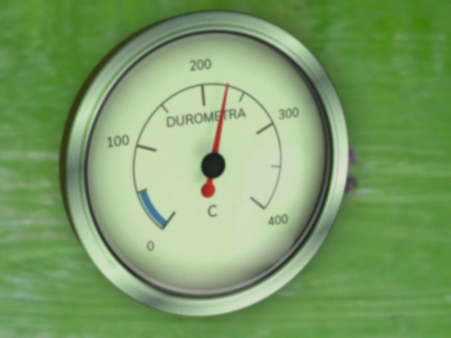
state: 225 °C
